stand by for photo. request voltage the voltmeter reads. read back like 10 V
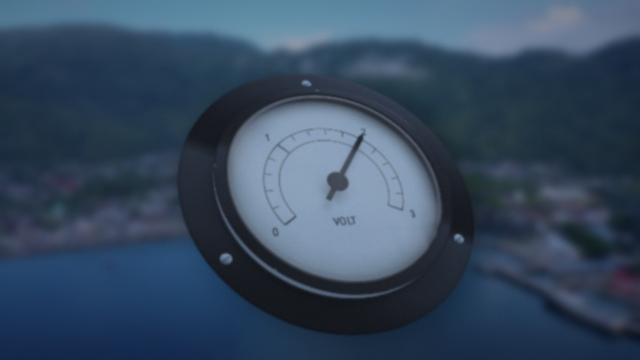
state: 2 V
